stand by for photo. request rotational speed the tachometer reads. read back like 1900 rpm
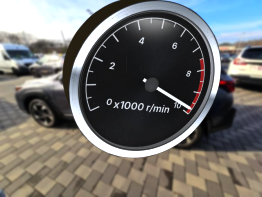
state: 9750 rpm
